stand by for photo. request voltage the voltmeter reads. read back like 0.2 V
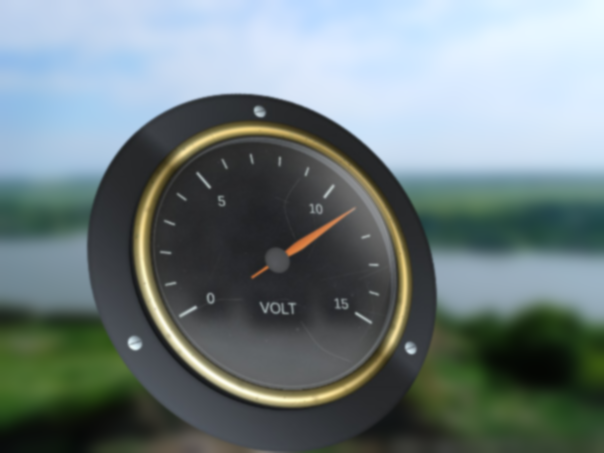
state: 11 V
